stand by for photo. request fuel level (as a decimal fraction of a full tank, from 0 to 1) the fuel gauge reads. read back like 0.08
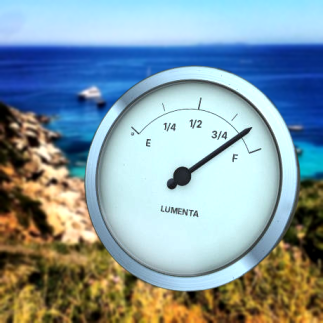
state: 0.875
